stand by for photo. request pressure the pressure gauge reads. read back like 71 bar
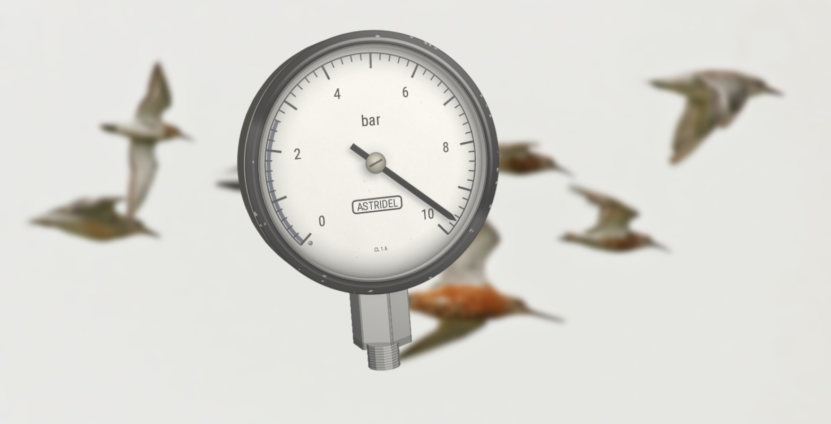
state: 9.7 bar
